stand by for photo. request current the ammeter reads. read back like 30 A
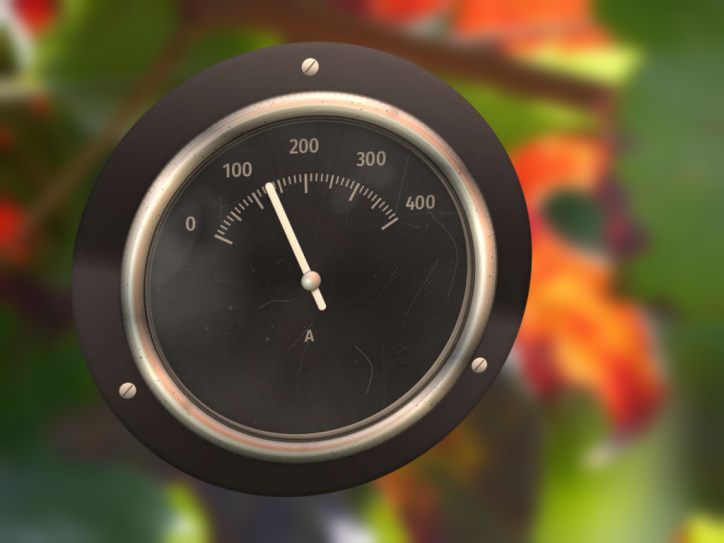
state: 130 A
